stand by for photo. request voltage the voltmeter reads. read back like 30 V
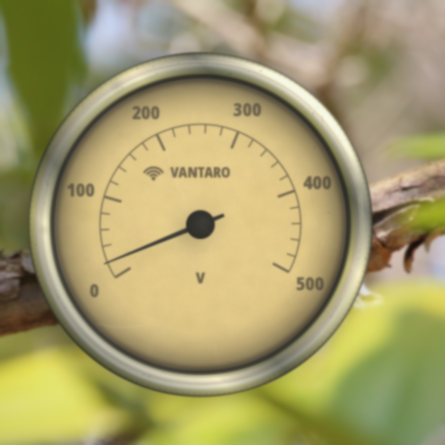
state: 20 V
